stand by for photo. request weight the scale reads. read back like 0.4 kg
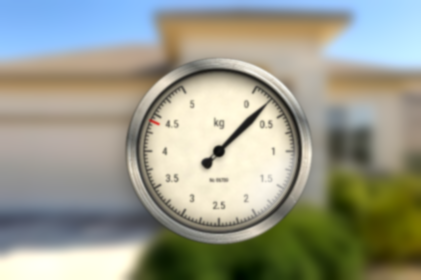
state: 0.25 kg
